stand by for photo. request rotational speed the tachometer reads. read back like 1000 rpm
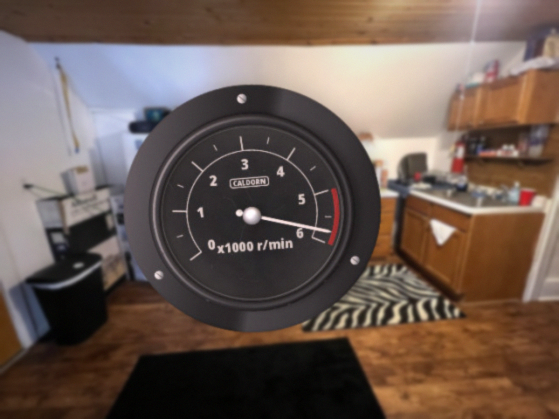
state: 5750 rpm
